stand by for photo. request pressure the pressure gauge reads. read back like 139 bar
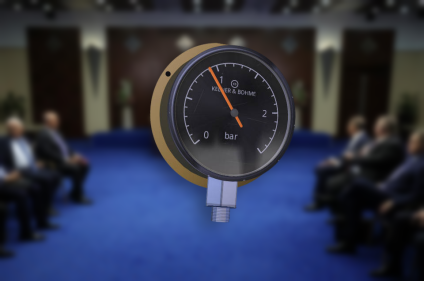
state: 0.9 bar
